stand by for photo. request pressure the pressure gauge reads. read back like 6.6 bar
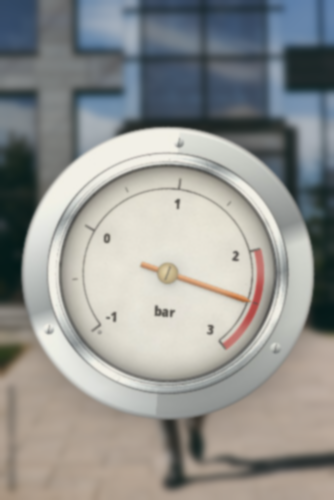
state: 2.5 bar
